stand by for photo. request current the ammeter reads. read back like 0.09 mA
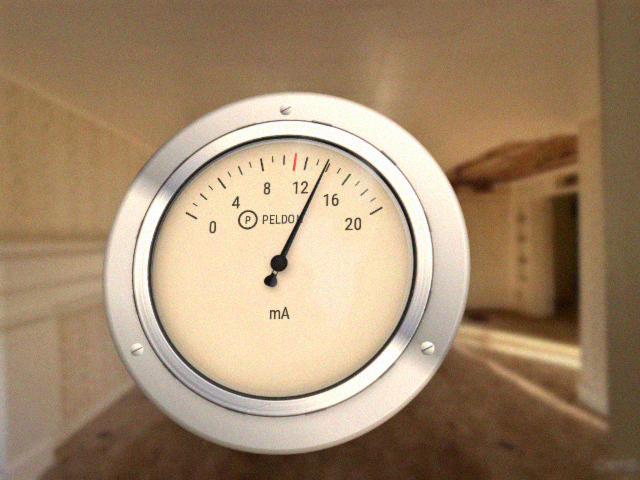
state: 14 mA
